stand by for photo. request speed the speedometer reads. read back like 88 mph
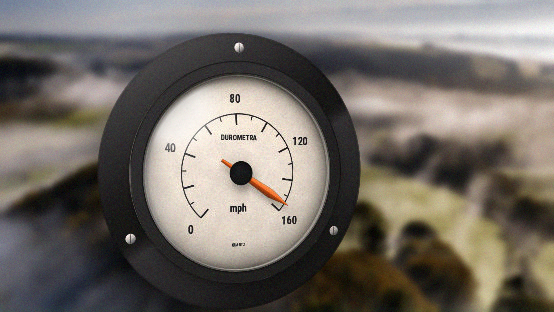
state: 155 mph
